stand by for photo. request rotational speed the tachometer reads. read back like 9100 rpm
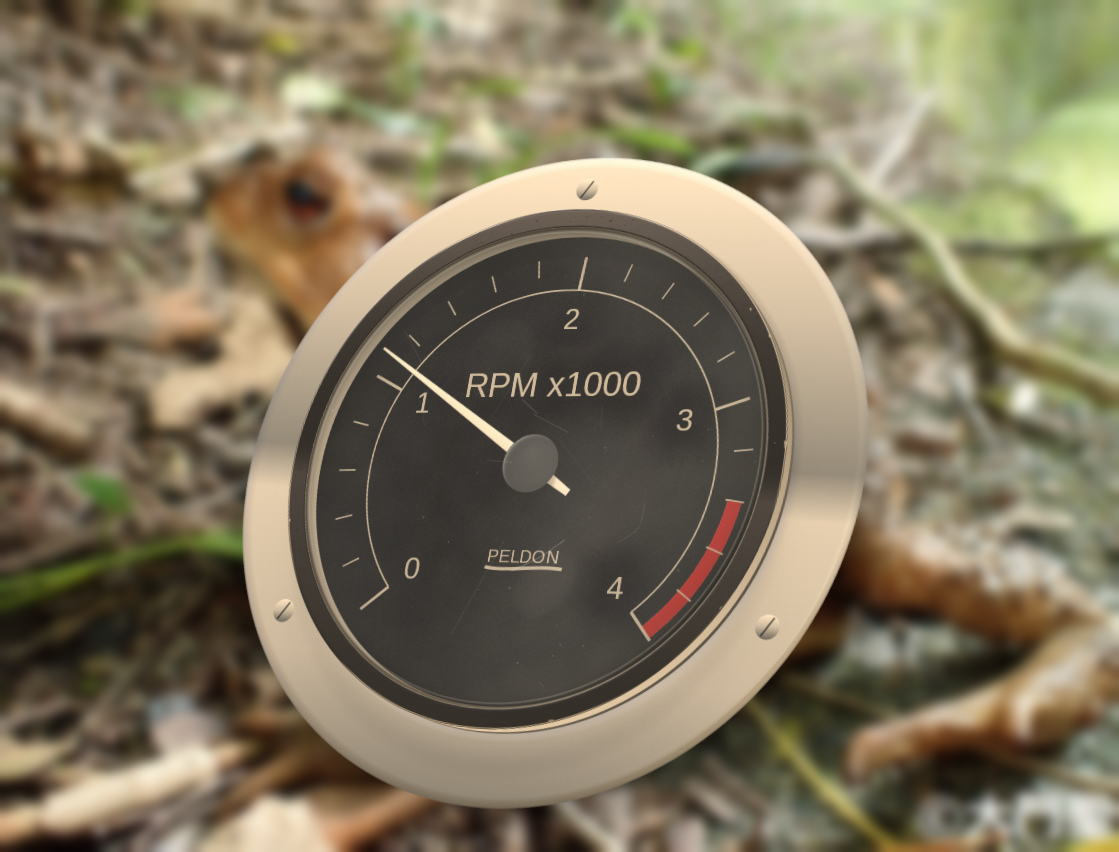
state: 1100 rpm
